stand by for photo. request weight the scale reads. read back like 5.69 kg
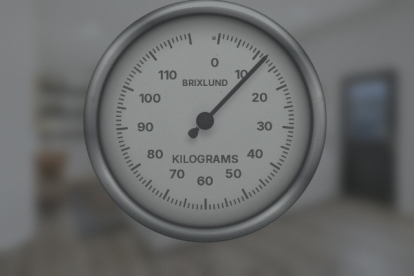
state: 12 kg
